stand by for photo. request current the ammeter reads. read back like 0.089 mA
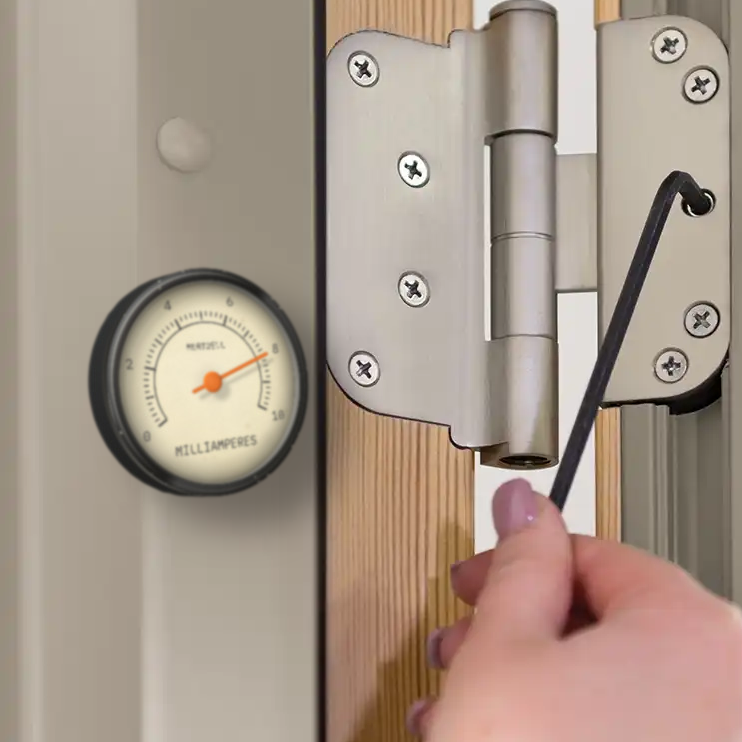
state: 8 mA
